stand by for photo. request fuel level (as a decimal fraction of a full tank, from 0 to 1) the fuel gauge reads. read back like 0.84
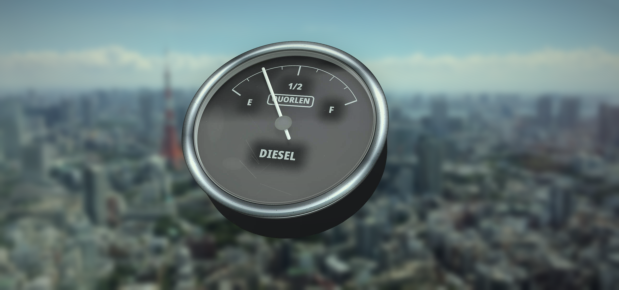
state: 0.25
